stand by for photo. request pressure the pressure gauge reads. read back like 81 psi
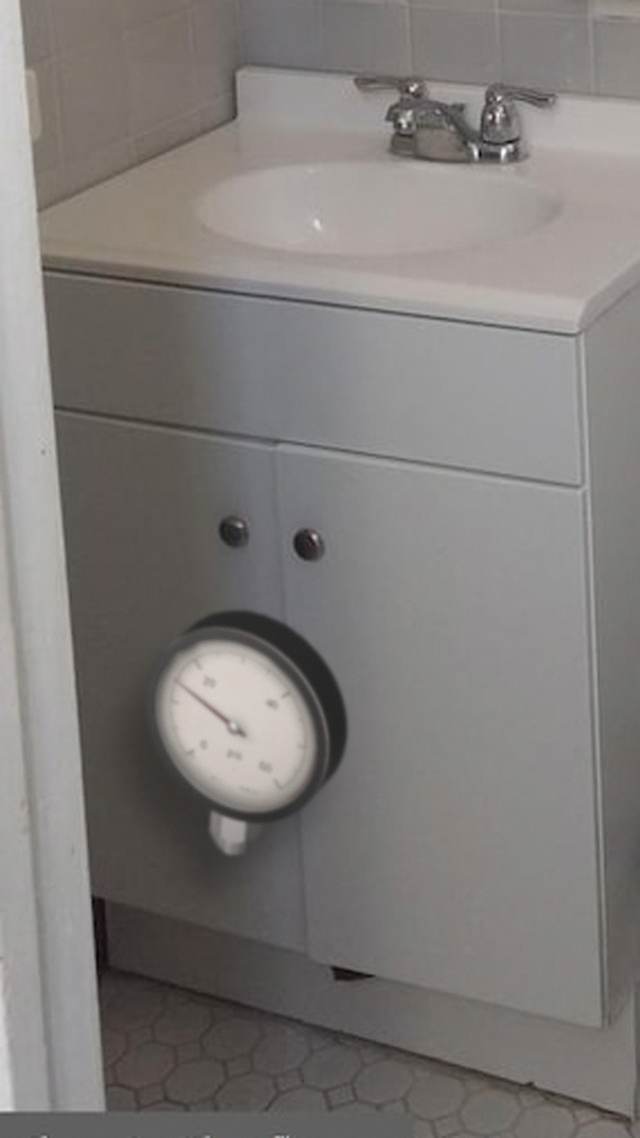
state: 15 psi
